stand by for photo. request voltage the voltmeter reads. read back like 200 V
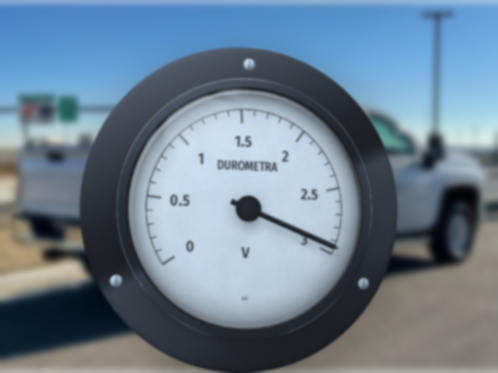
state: 2.95 V
